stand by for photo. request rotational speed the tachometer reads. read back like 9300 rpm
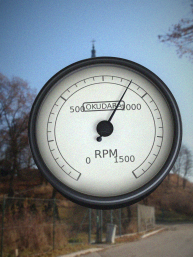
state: 900 rpm
